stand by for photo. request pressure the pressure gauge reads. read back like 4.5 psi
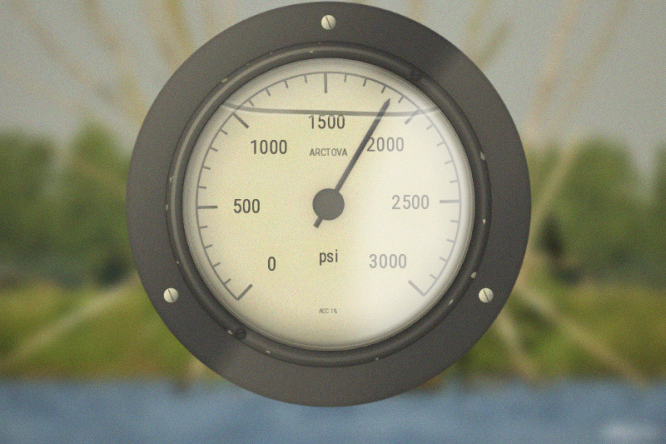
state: 1850 psi
